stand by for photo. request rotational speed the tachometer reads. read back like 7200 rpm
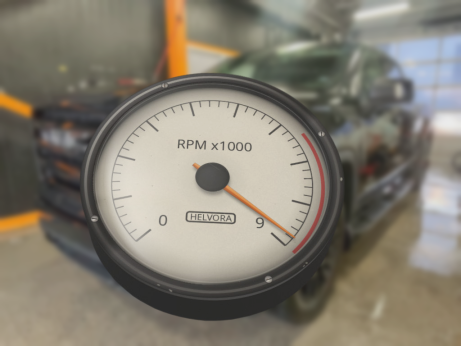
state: 8800 rpm
